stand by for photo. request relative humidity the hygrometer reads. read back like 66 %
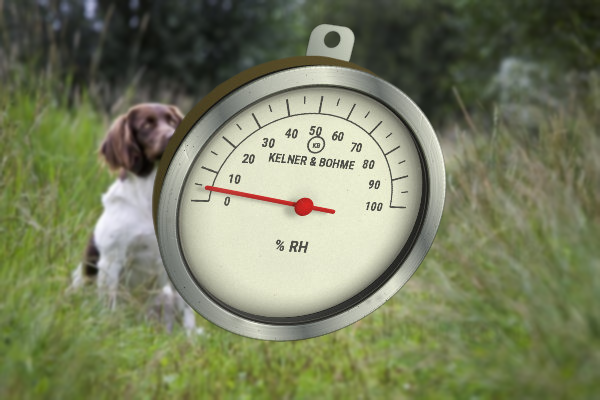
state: 5 %
